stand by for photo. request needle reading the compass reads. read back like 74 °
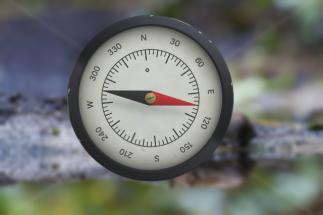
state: 105 °
